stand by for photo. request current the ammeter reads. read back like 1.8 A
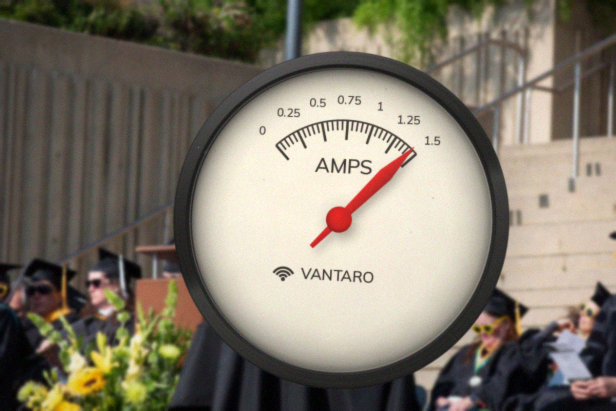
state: 1.45 A
